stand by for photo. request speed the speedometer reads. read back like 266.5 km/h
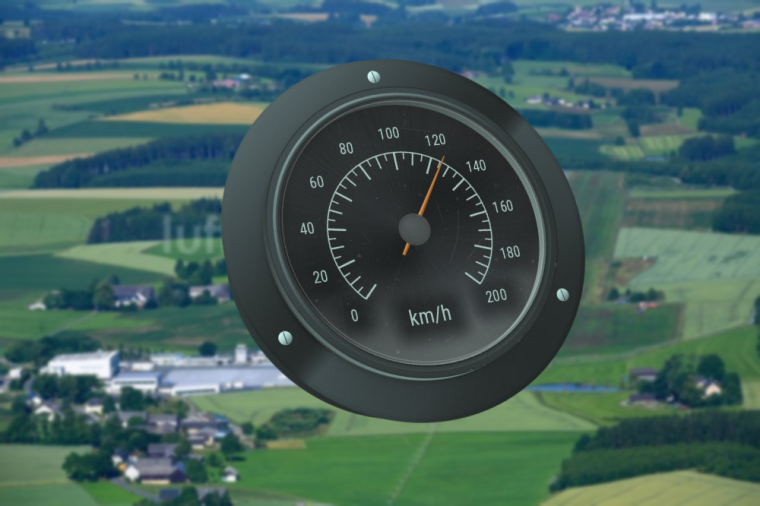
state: 125 km/h
